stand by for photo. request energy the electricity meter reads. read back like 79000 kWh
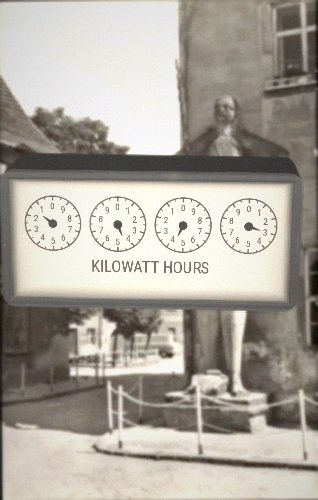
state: 1443 kWh
